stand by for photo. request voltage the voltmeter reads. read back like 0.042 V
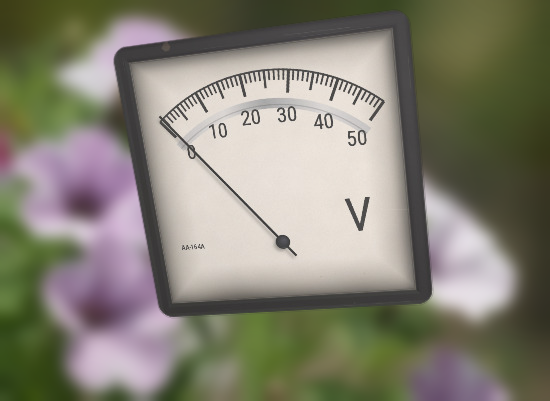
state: 1 V
